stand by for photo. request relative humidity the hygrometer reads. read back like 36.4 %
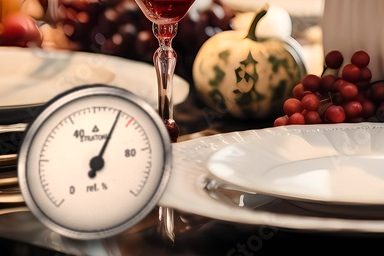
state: 60 %
